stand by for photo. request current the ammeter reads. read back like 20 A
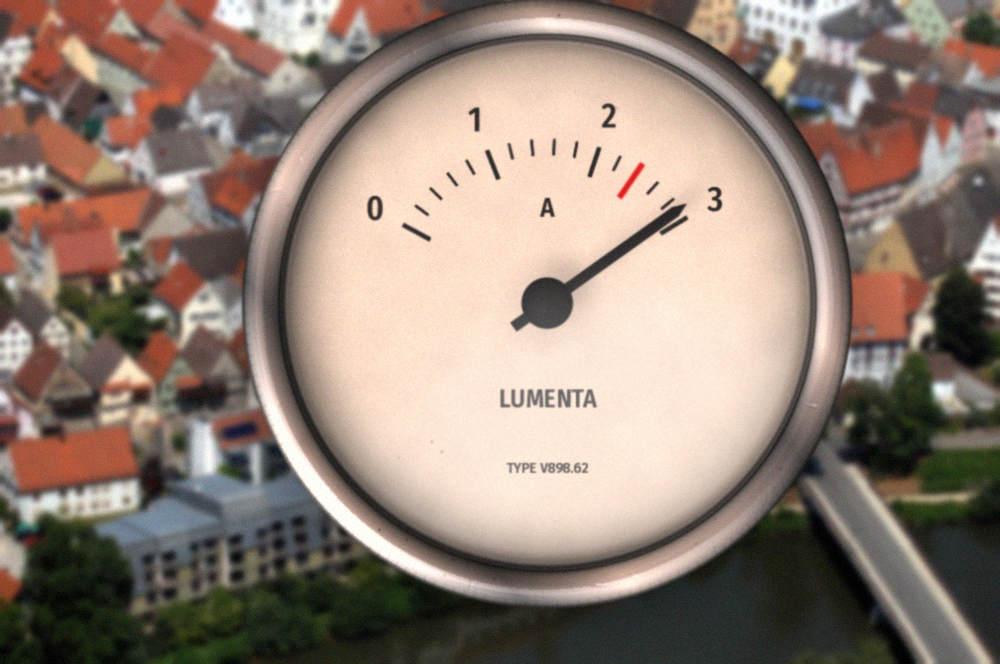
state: 2.9 A
